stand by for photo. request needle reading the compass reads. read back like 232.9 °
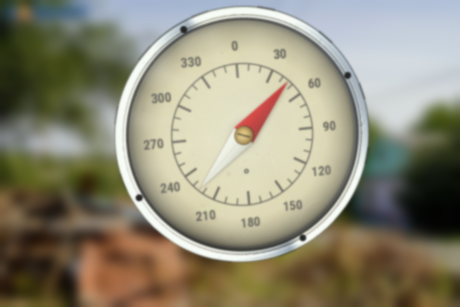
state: 45 °
